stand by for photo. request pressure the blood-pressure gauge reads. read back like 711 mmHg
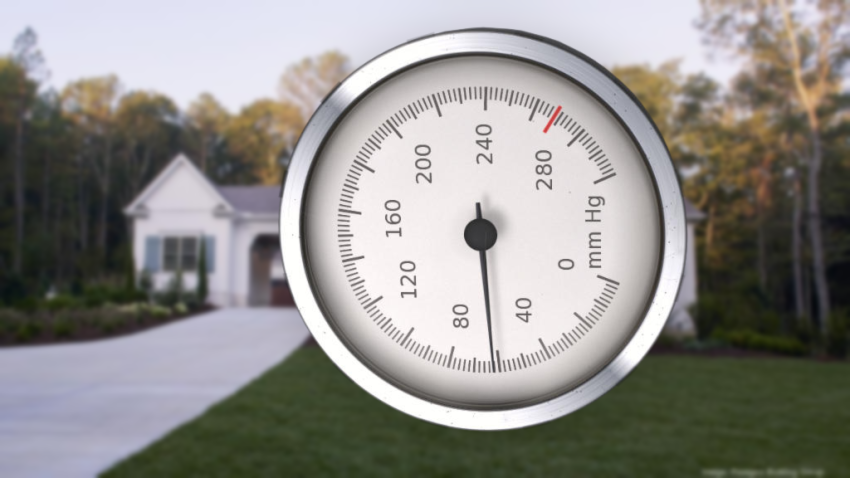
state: 62 mmHg
